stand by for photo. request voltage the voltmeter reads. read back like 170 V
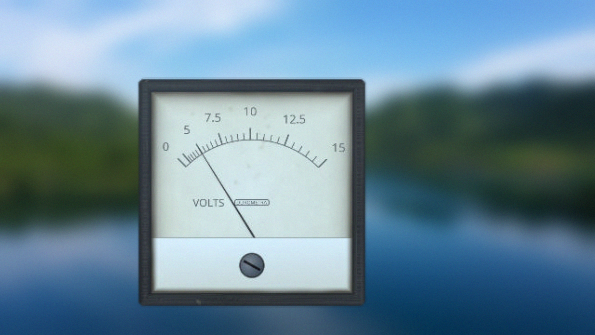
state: 5 V
